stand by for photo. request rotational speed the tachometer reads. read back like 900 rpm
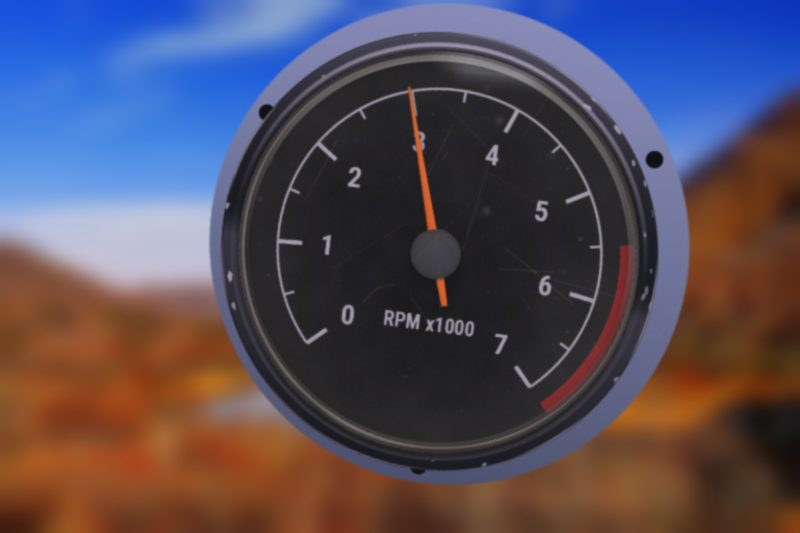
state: 3000 rpm
